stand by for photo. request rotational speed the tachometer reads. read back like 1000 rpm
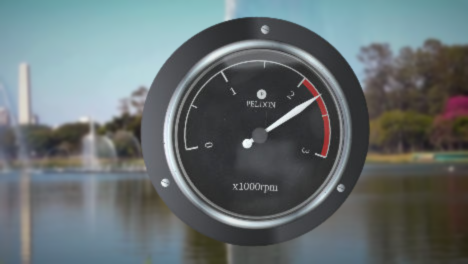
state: 2250 rpm
